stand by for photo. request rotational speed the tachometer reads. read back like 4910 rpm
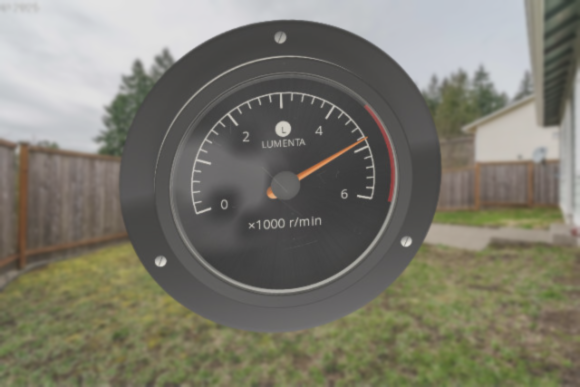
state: 4800 rpm
